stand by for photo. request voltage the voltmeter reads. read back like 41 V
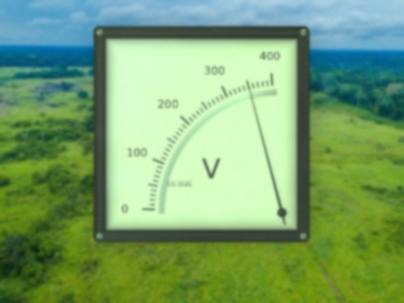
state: 350 V
